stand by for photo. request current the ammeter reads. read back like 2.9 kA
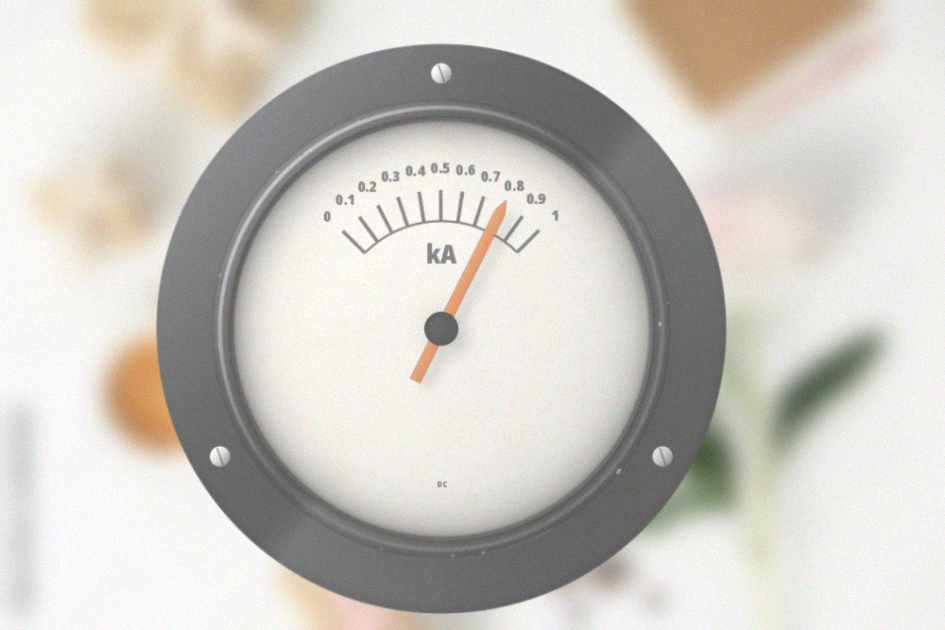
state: 0.8 kA
